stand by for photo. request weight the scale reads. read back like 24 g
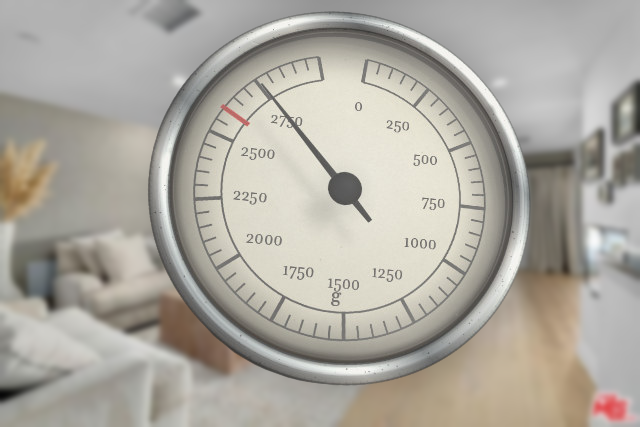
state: 2750 g
